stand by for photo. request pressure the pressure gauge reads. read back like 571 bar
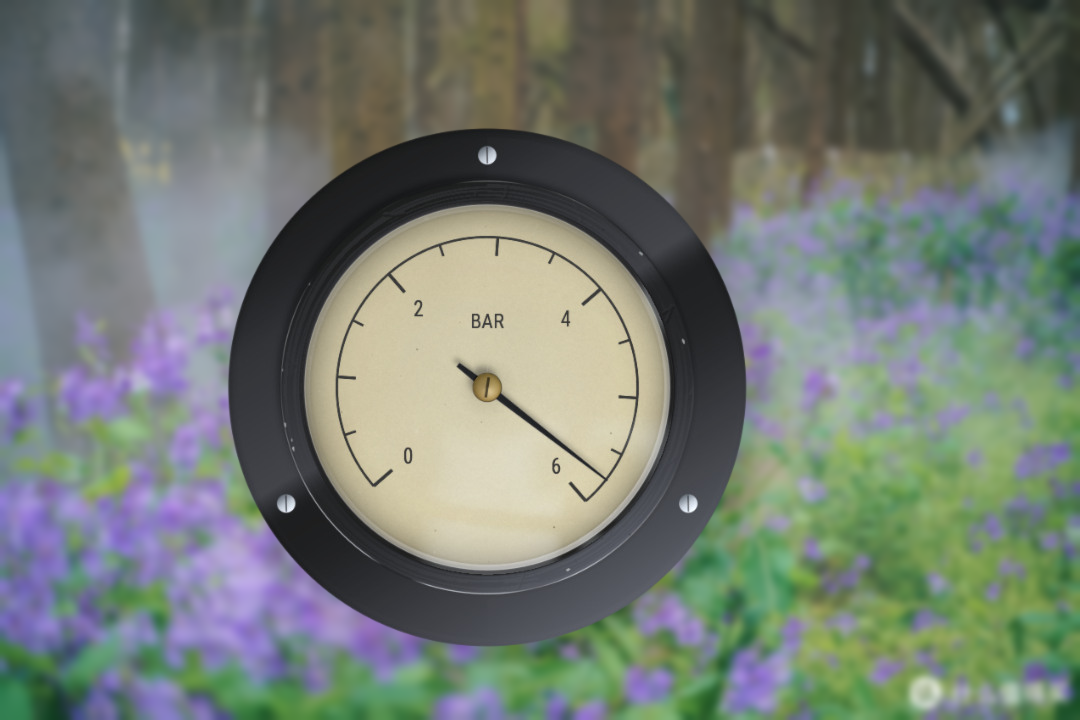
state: 5.75 bar
